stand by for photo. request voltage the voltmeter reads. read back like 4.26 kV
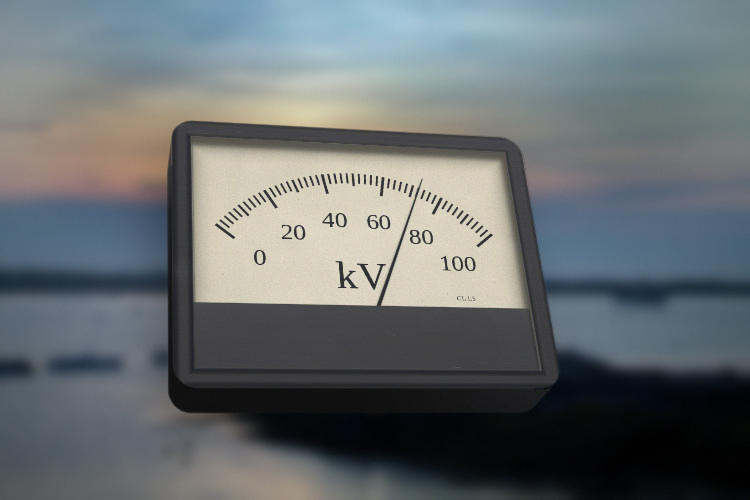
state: 72 kV
